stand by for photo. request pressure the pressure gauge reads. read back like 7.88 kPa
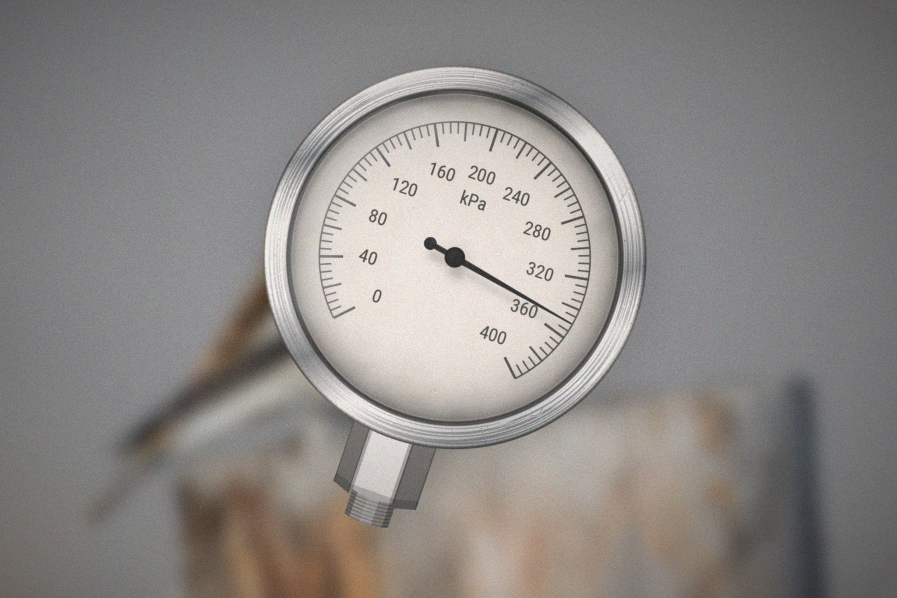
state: 350 kPa
